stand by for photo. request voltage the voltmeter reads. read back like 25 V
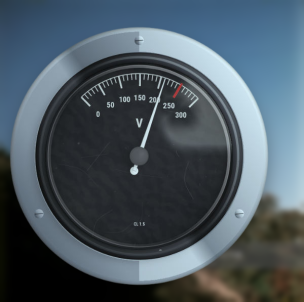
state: 210 V
